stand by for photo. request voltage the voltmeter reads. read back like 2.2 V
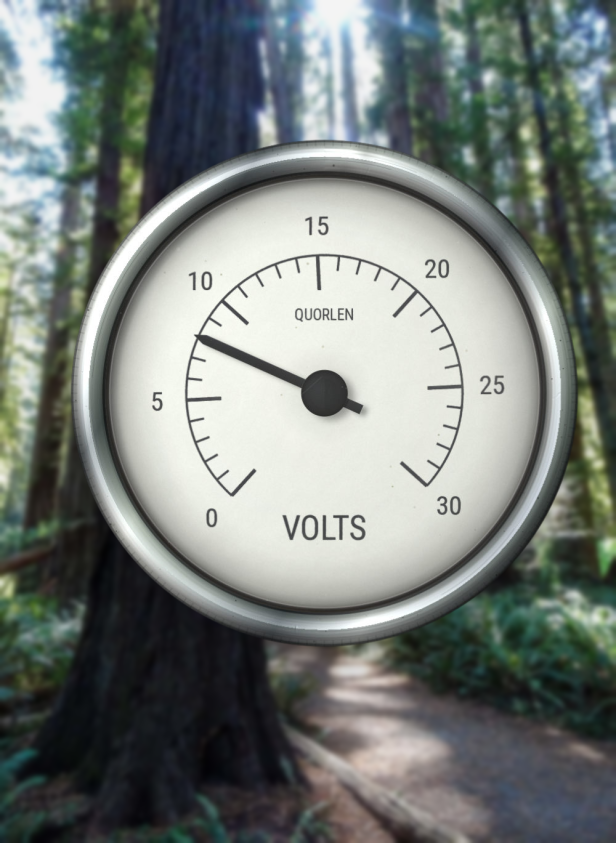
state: 8 V
